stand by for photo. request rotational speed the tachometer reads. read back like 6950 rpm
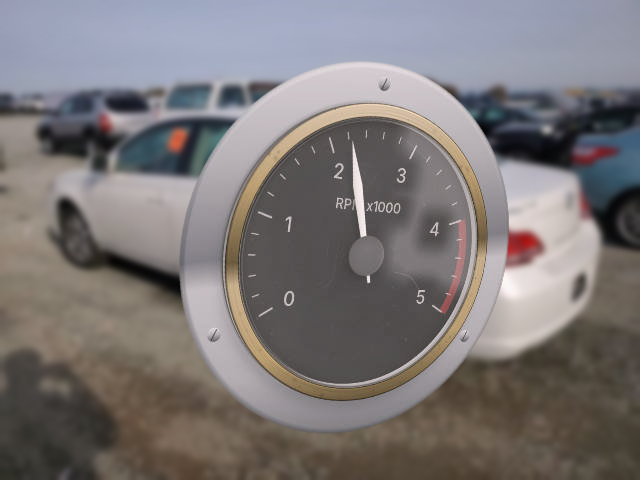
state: 2200 rpm
